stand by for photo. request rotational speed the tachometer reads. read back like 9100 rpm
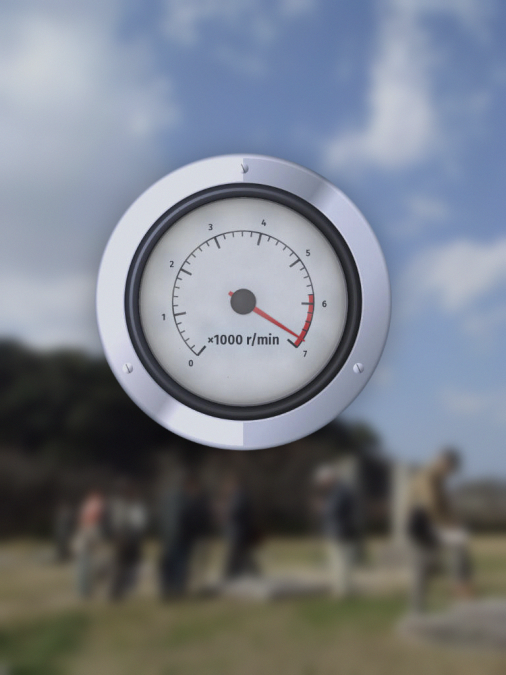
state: 6800 rpm
